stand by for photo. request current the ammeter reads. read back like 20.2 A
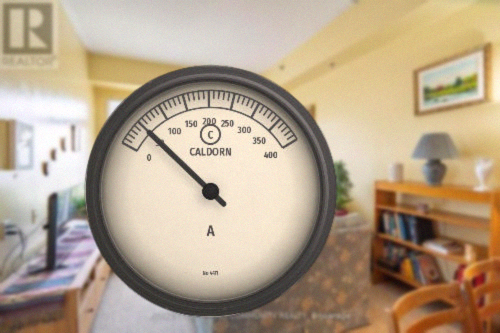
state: 50 A
